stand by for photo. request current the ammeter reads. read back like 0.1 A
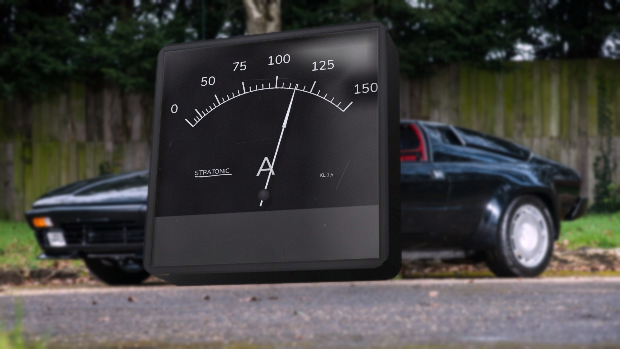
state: 115 A
